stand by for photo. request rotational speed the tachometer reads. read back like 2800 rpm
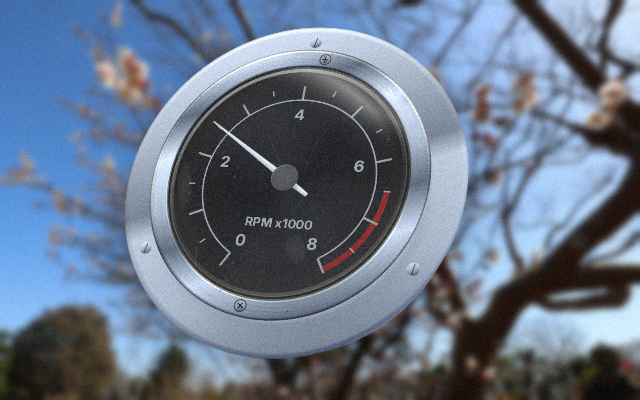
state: 2500 rpm
